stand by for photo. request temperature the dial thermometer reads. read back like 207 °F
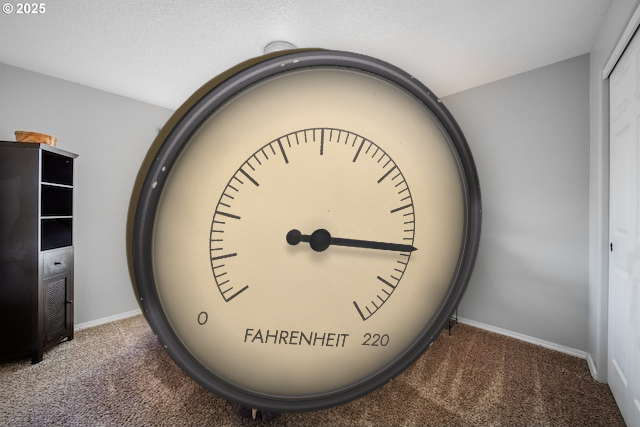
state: 180 °F
